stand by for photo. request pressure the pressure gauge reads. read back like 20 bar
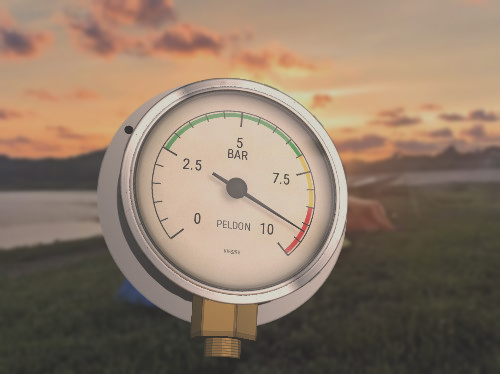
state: 9.25 bar
